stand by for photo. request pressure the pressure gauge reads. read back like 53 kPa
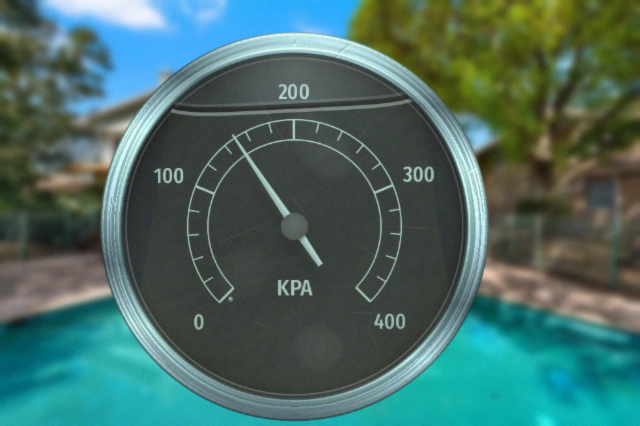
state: 150 kPa
